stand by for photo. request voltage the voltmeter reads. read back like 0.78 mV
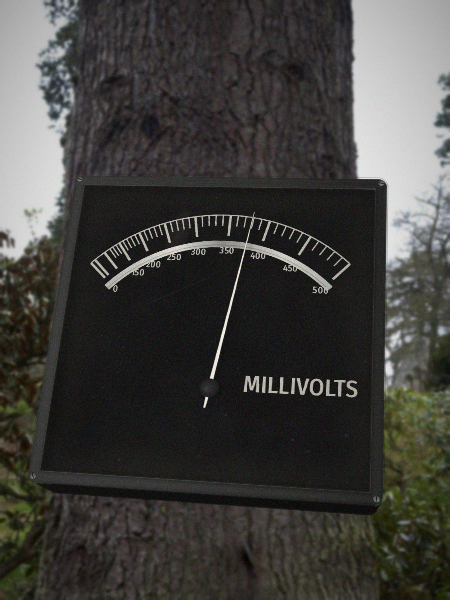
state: 380 mV
